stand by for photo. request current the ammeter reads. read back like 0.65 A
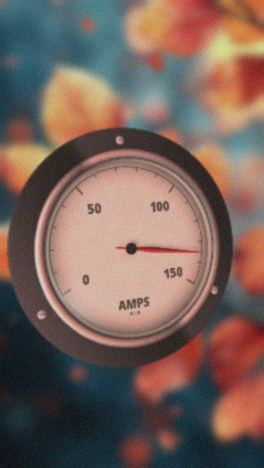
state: 135 A
